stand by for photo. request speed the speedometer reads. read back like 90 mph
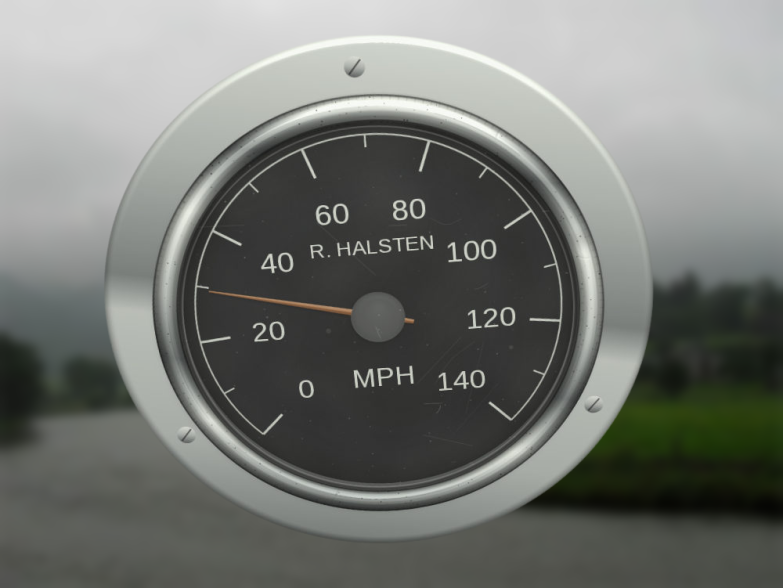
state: 30 mph
